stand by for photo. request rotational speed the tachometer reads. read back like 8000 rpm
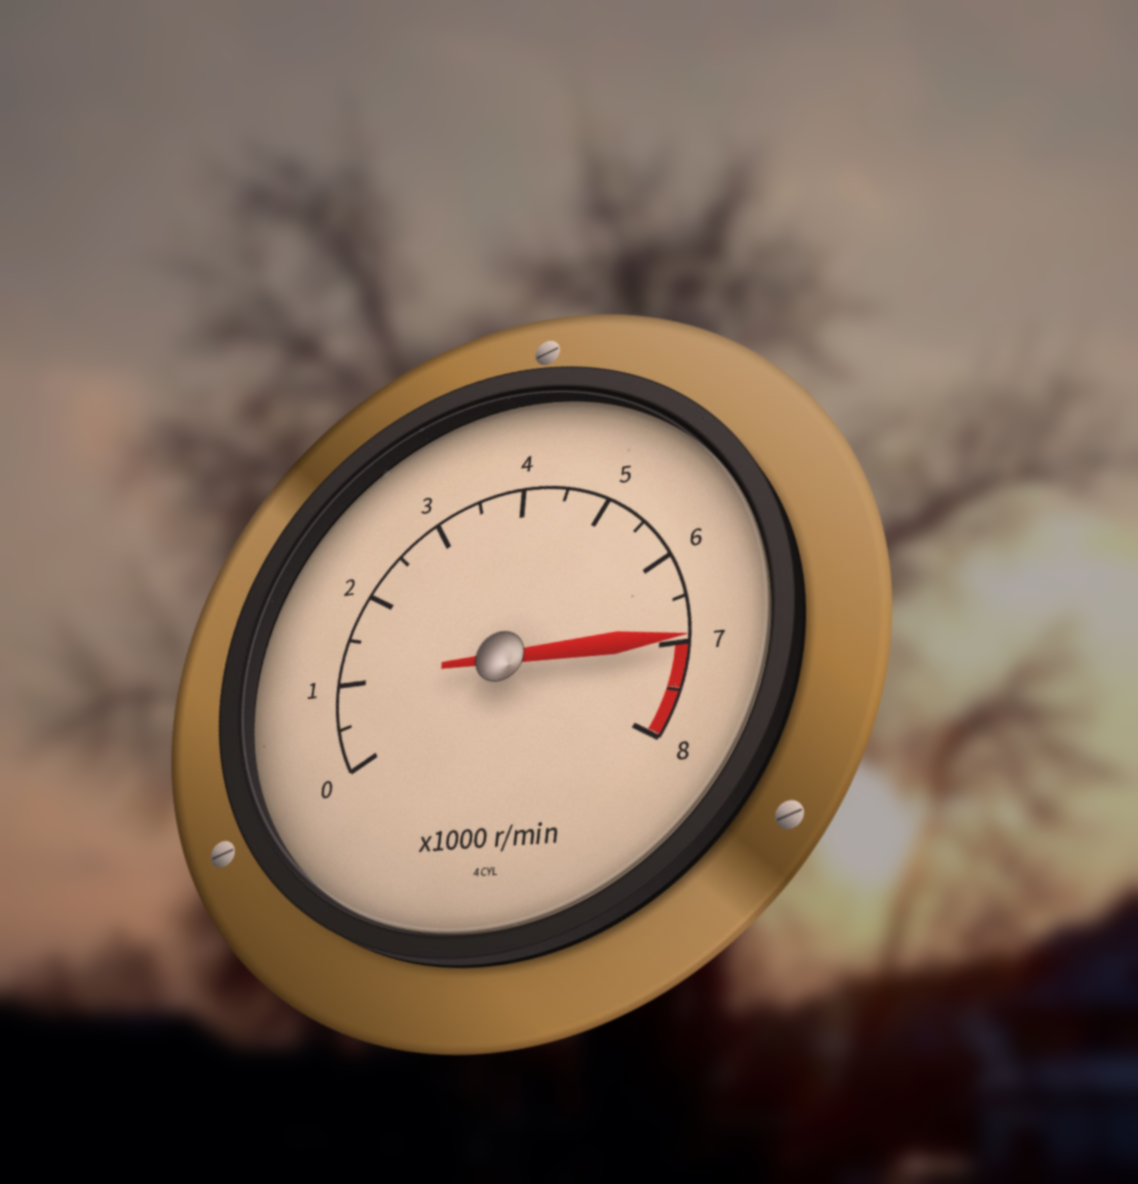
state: 7000 rpm
